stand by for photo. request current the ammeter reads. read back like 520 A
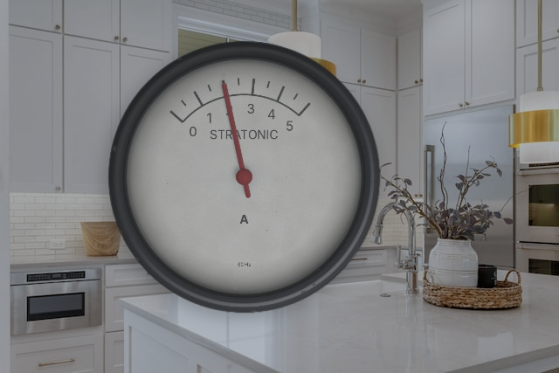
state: 2 A
